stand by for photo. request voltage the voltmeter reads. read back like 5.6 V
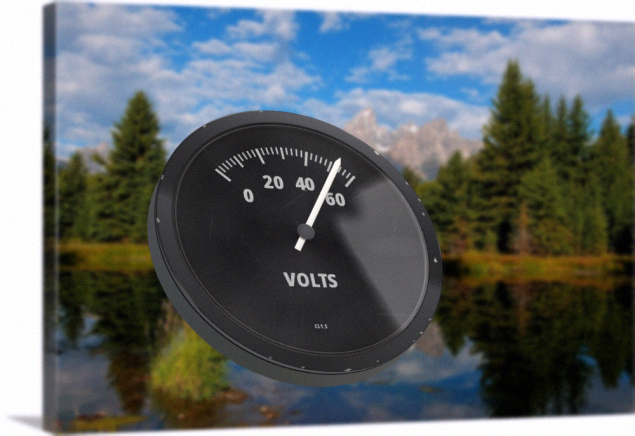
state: 52 V
